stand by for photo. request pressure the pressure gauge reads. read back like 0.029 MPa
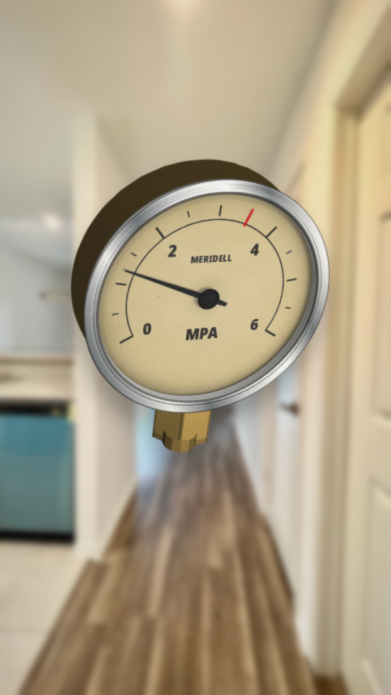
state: 1.25 MPa
